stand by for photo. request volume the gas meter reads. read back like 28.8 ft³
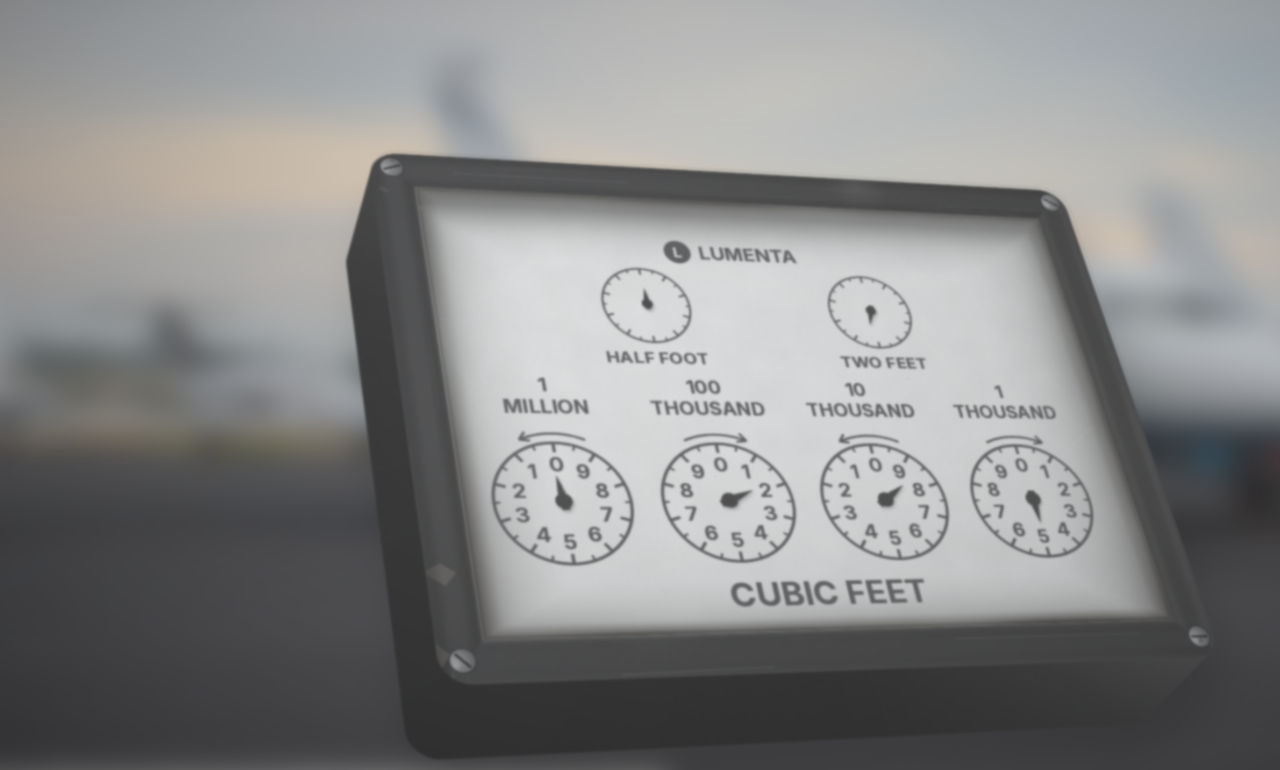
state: 18500 ft³
